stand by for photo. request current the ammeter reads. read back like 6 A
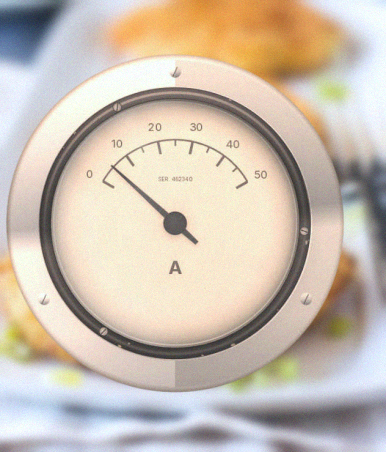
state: 5 A
